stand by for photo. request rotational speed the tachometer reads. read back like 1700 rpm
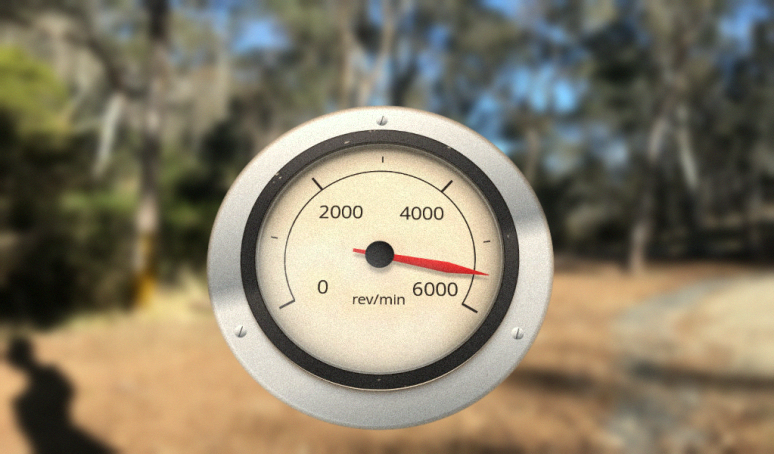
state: 5500 rpm
